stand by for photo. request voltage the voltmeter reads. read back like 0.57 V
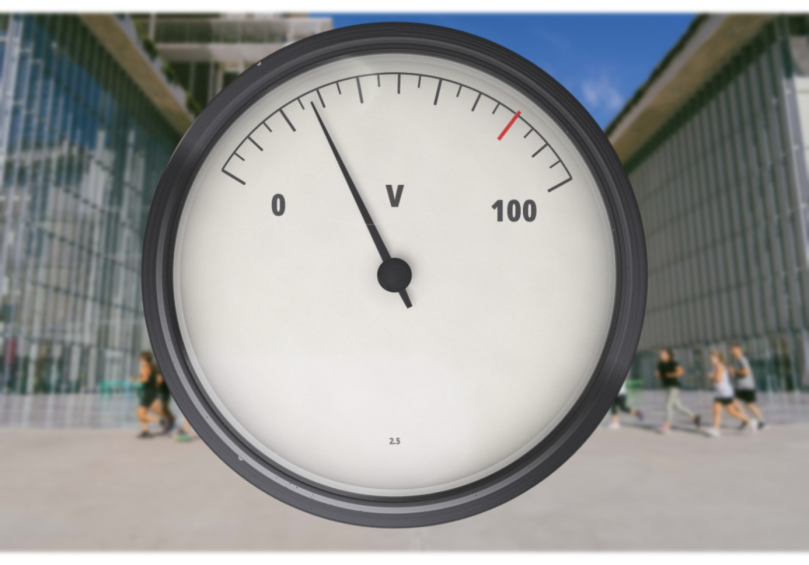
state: 27.5 V
